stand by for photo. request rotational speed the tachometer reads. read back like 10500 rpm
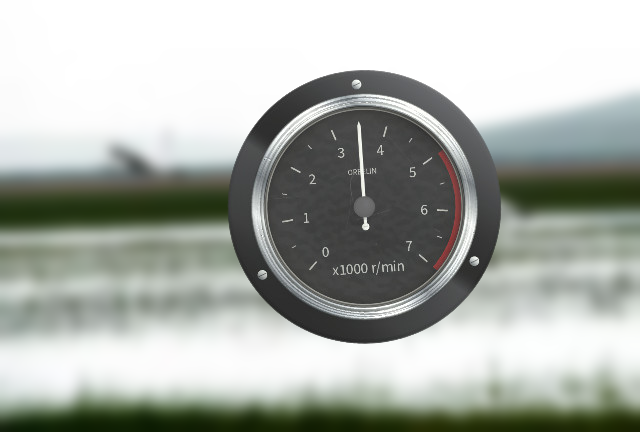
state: 3500 rpm
